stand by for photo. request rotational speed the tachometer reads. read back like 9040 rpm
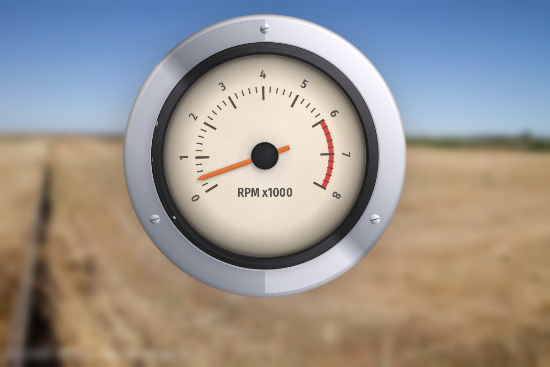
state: 400 rpm
